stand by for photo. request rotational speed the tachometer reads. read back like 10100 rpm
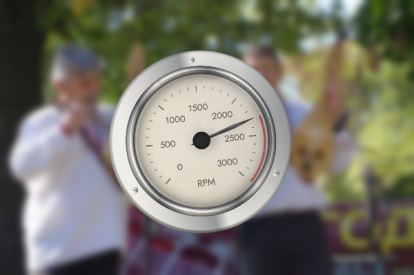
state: 2300 rpm
